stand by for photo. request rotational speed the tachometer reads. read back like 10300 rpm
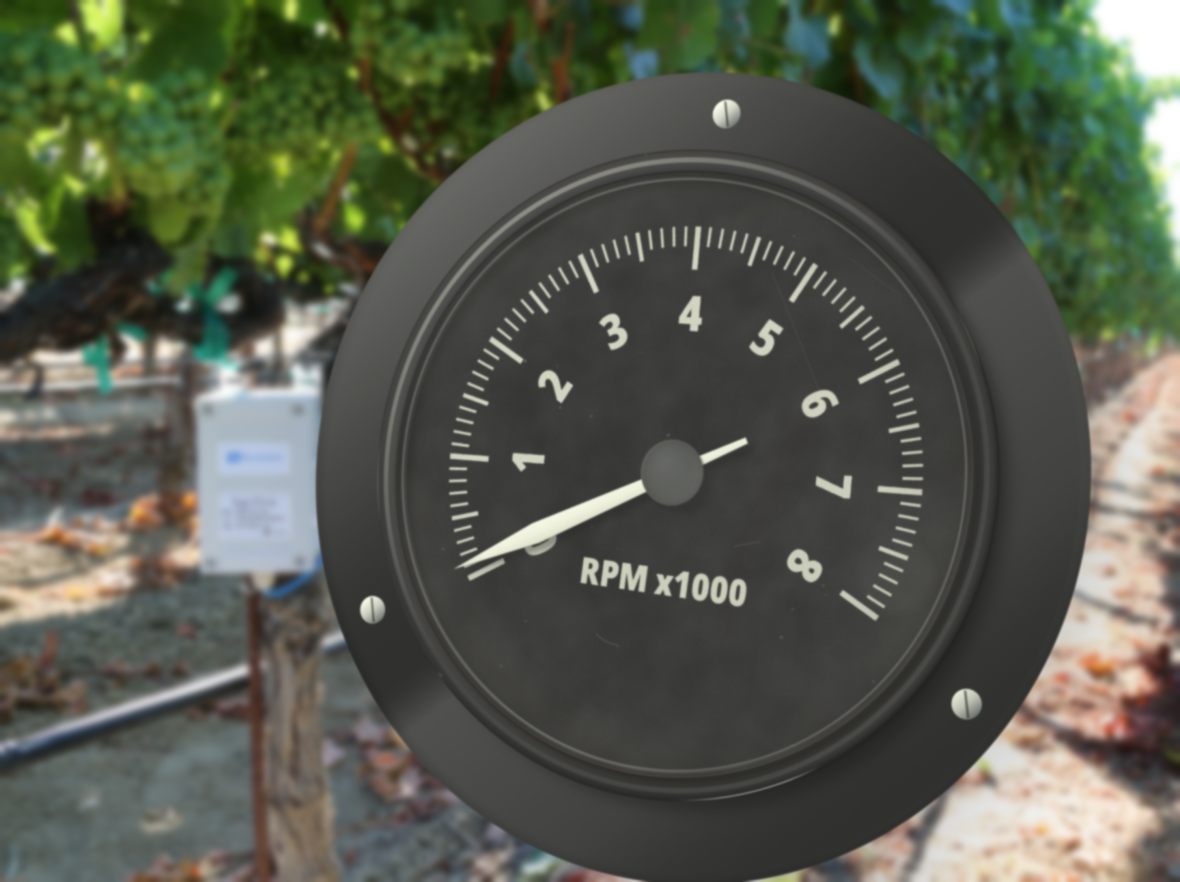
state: 100 rpm
